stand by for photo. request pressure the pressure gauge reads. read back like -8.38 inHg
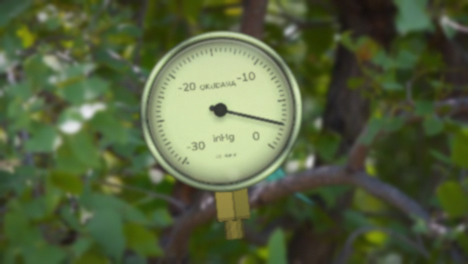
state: -2.5 inHg
